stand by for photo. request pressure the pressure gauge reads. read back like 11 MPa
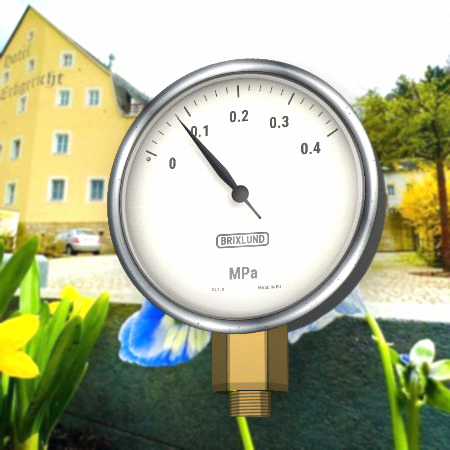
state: 0.08 MPa
